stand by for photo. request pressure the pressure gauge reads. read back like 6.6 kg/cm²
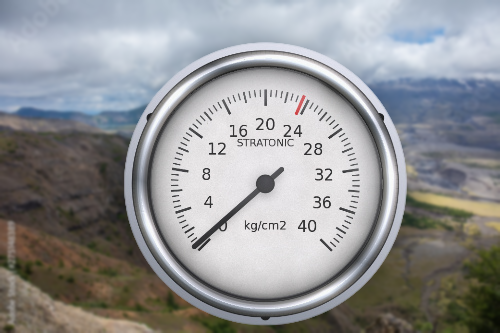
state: 0.5 kg/cm²
